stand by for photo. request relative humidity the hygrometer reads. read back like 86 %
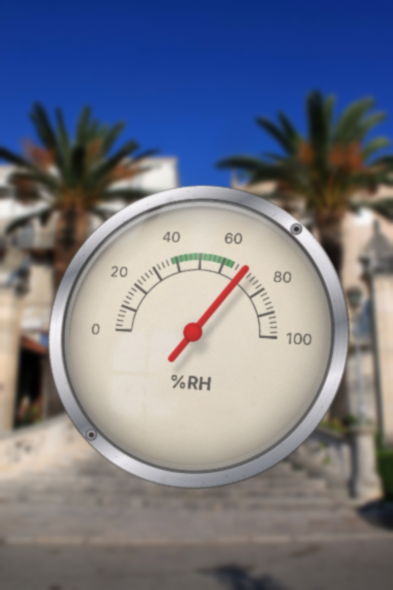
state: 70 %
